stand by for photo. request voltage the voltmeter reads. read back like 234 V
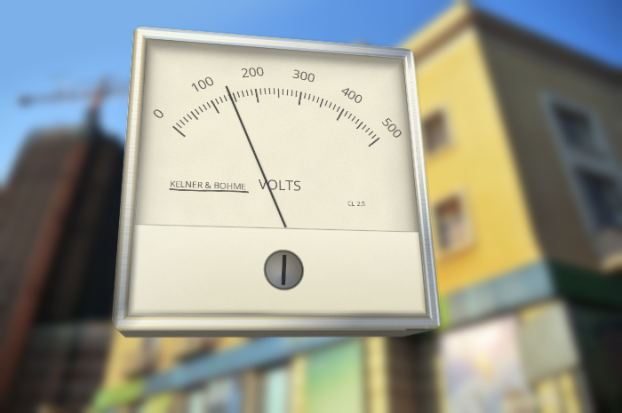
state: 140 V
